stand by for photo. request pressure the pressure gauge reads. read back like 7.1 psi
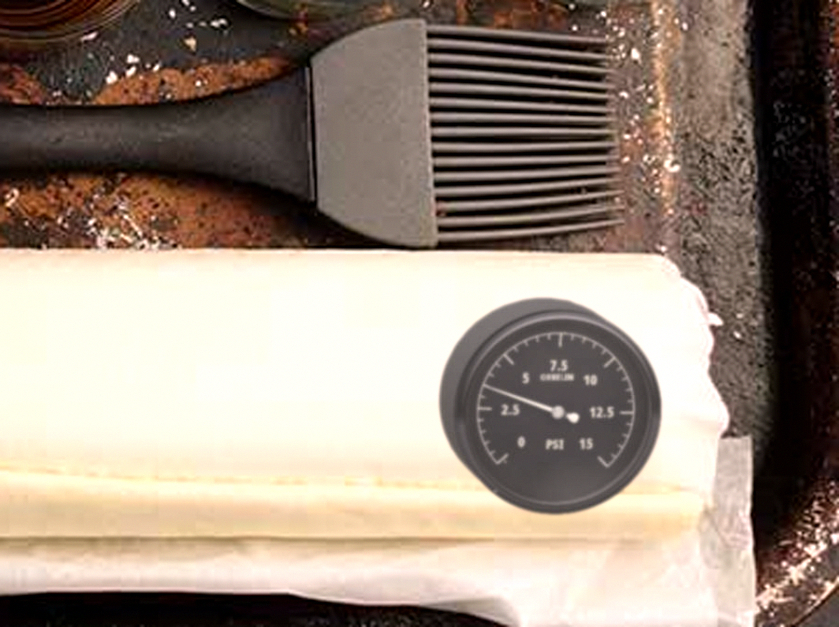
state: 3.5 psi
